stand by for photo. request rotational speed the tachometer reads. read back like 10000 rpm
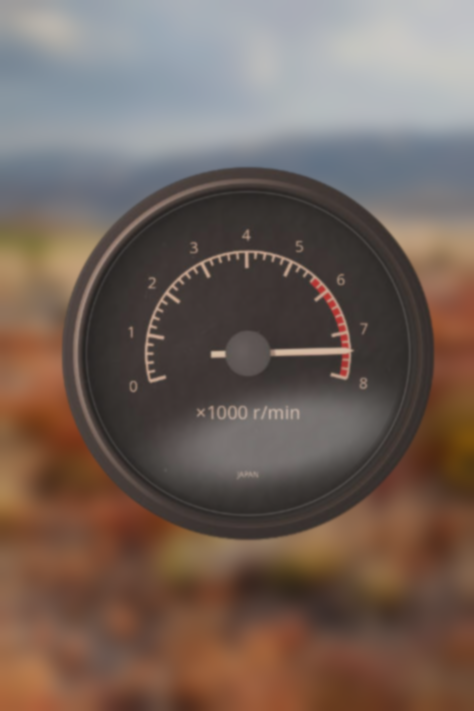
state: 7400 rpm
